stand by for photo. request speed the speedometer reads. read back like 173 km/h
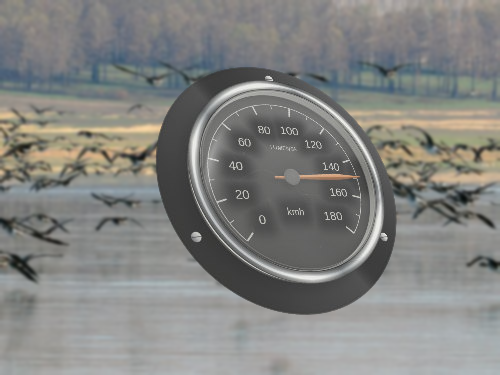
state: 150 km/h
